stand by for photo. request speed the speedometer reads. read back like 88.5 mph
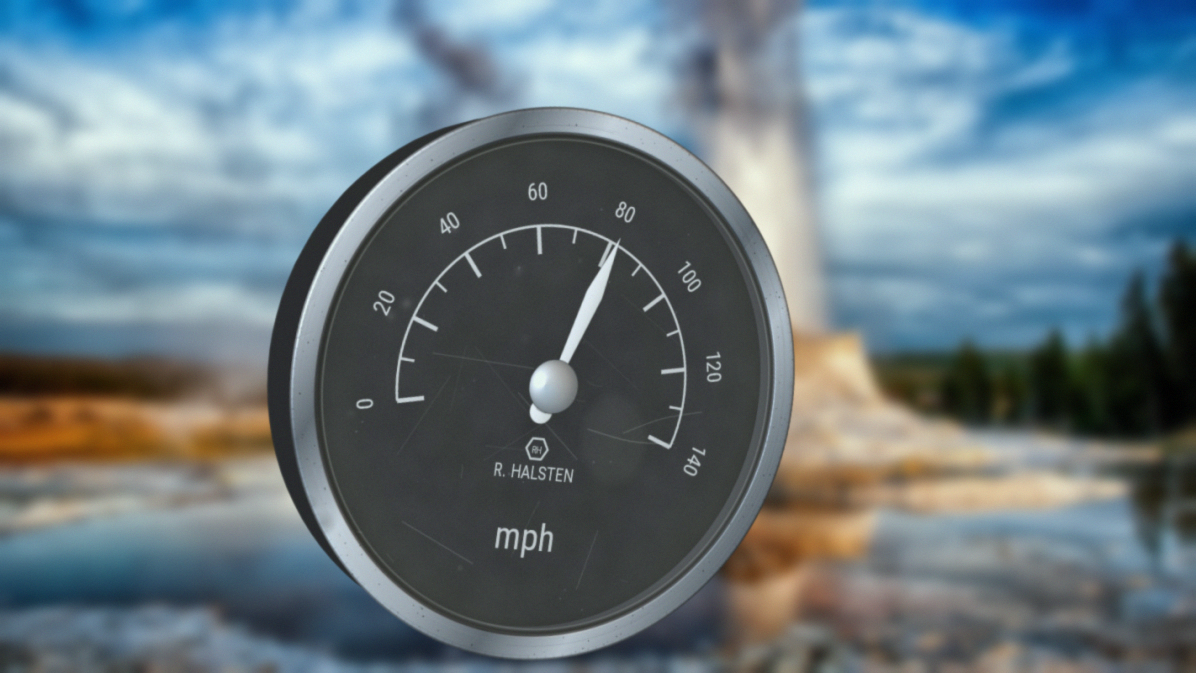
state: 80 mph
